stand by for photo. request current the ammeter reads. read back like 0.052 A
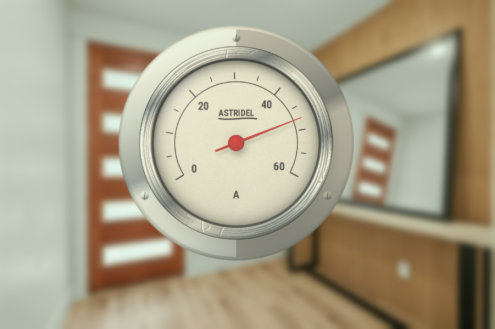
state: 47.5 A
